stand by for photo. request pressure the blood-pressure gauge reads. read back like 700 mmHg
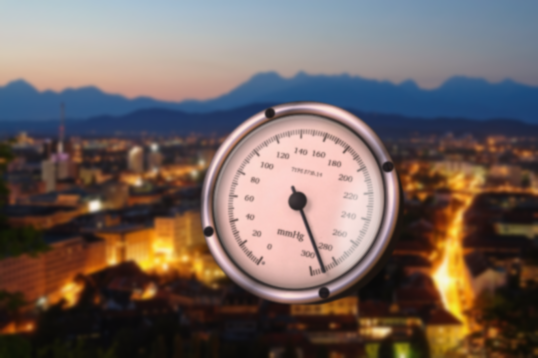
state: 290 mmHg
